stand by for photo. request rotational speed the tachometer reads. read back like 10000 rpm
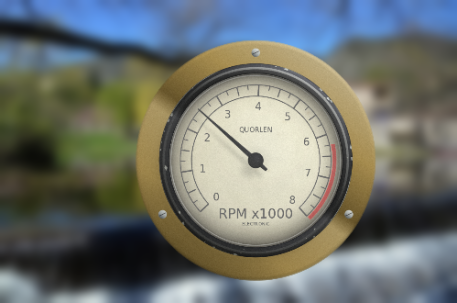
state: 2500 rpm
